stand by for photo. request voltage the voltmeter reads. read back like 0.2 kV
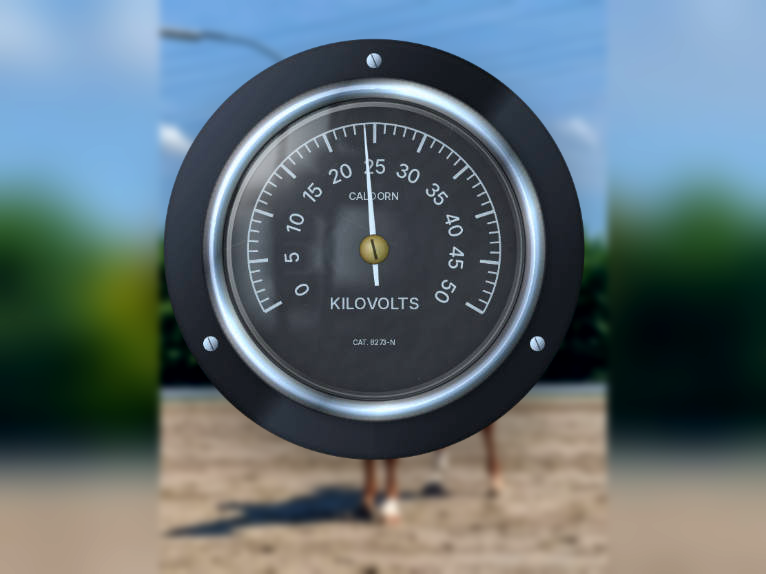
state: 24 kV
